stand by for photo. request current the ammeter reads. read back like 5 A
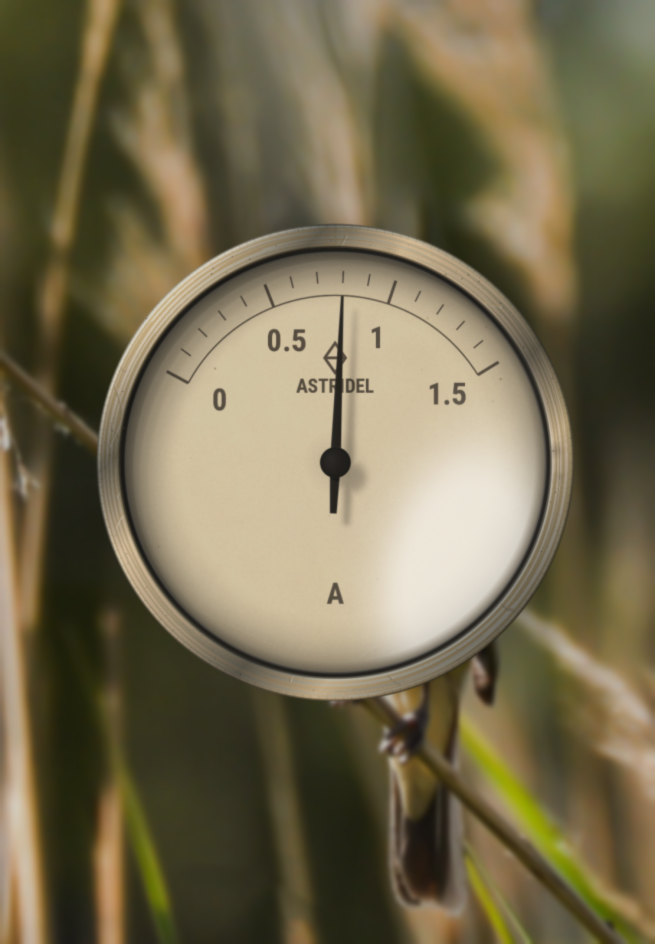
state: 0.8 A
